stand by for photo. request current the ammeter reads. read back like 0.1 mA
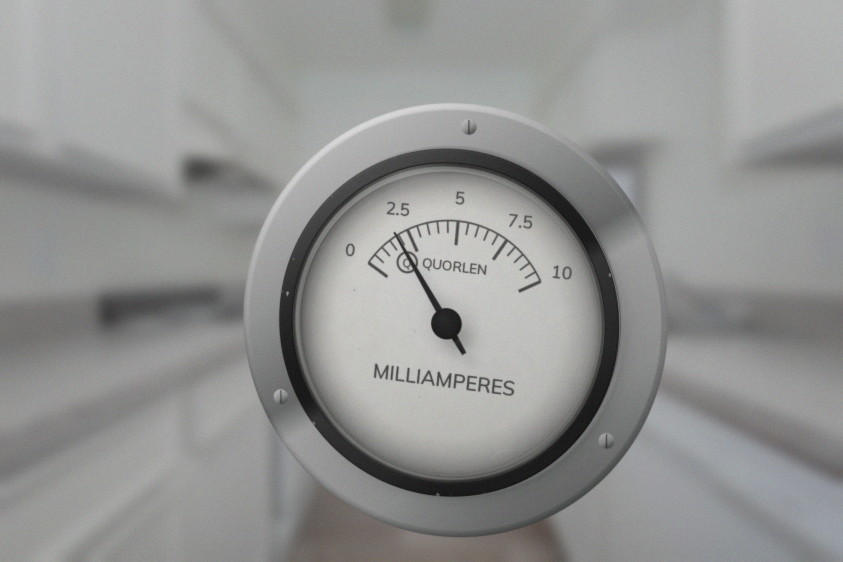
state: 2 mA
